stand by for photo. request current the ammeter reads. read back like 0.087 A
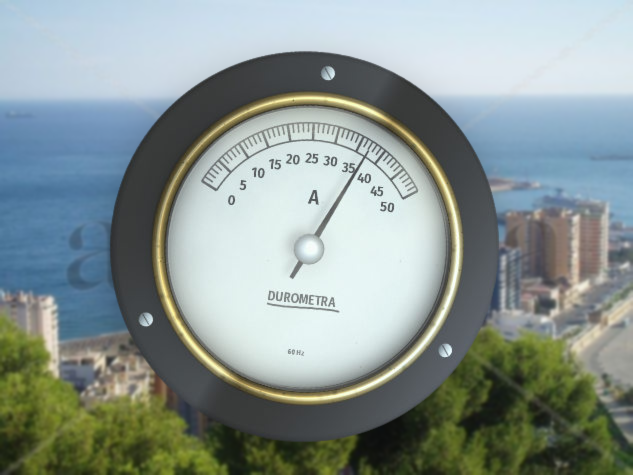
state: 37 A
